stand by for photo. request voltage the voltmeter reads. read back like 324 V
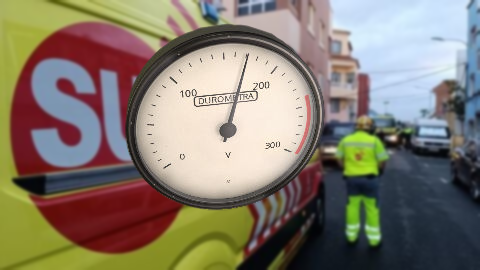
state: 170 V
